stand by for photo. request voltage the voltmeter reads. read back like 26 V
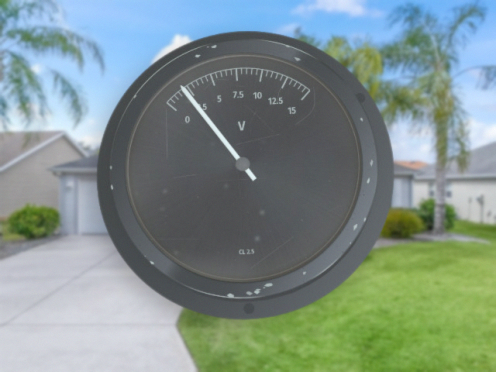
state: 2 V
